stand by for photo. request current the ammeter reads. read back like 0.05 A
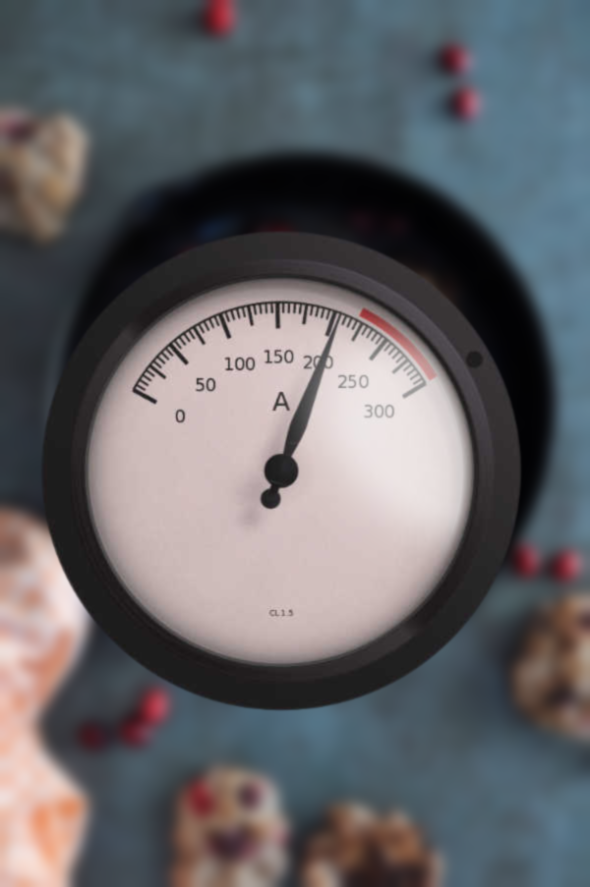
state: 205 A
